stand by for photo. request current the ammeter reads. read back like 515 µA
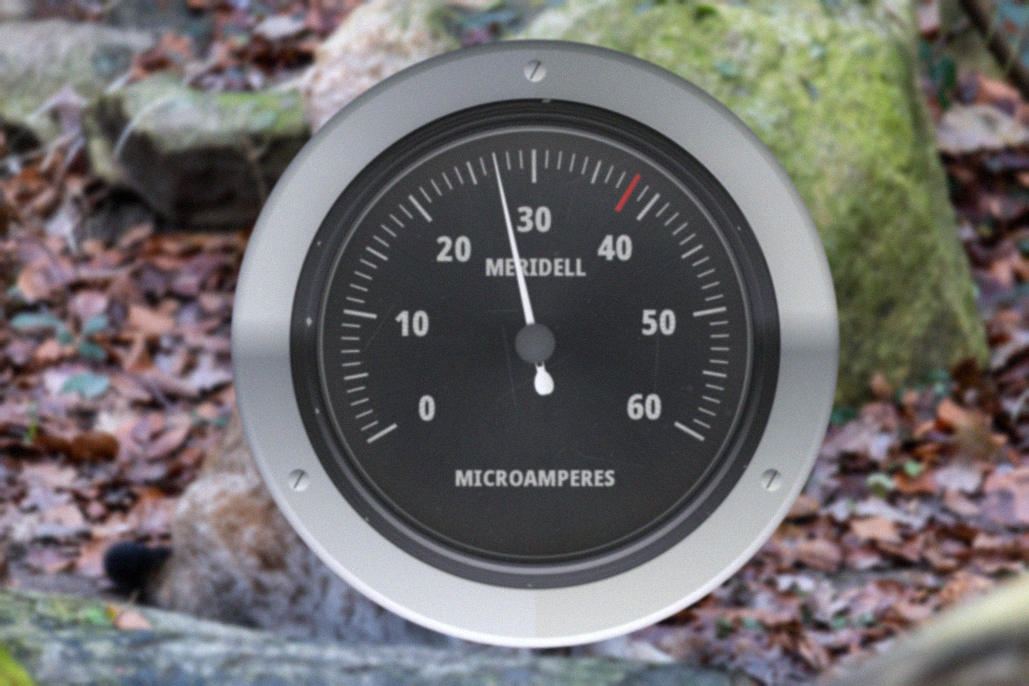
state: 27 µA
